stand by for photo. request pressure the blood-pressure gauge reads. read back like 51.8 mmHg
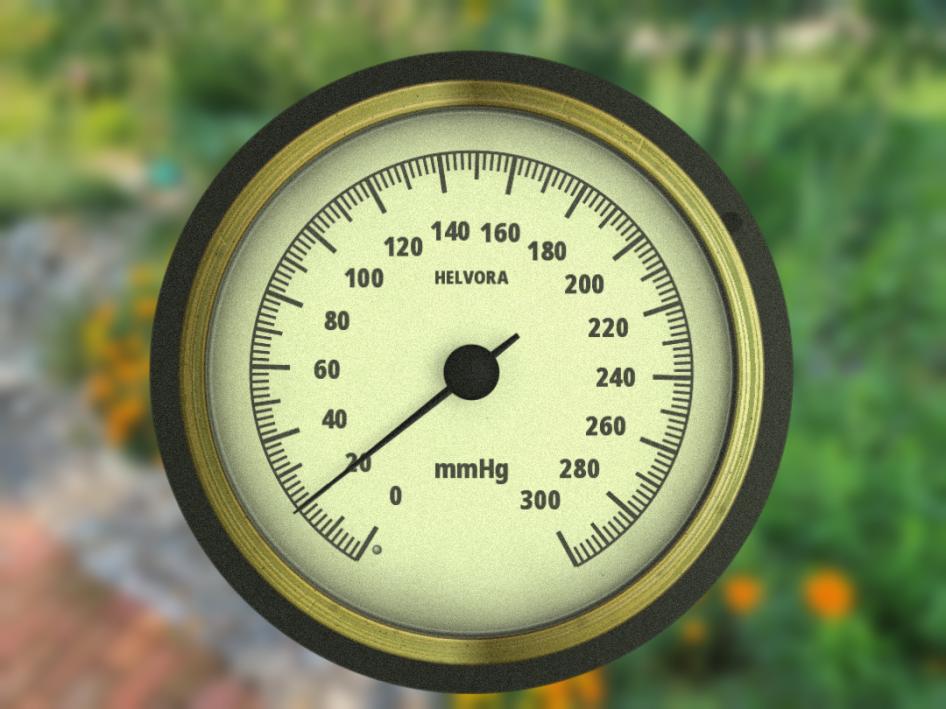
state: 20 mmHg
